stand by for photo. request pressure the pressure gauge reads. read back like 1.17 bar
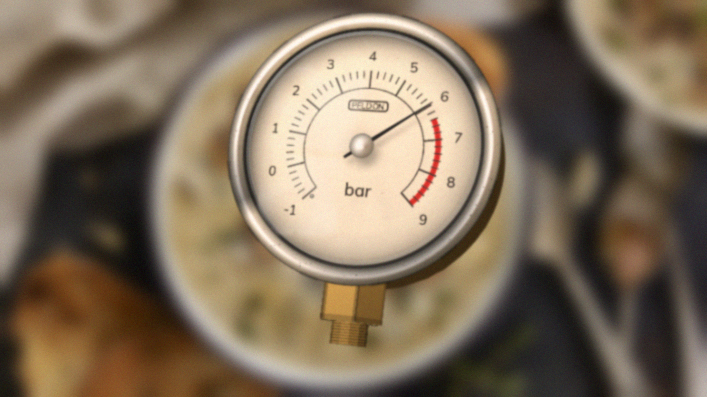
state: 6 bar
